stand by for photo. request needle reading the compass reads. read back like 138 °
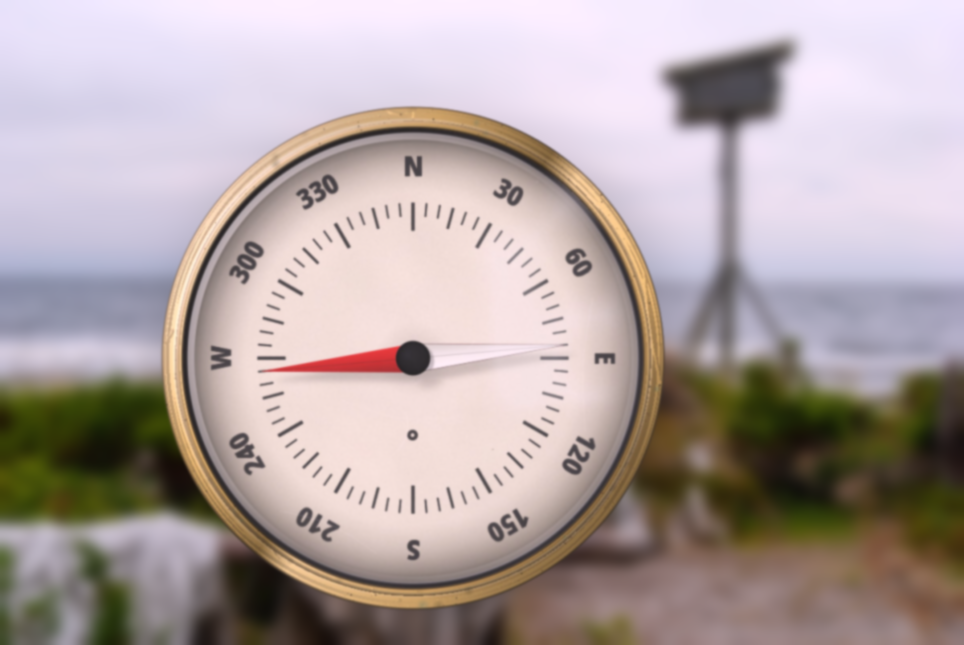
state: 265 °
